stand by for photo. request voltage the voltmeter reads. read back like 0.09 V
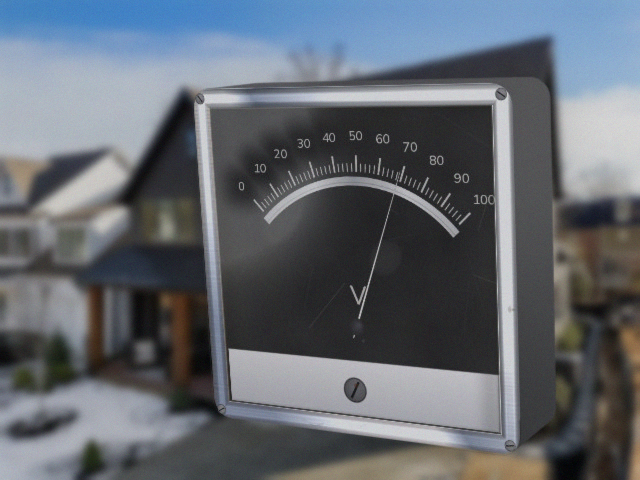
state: 70 V
